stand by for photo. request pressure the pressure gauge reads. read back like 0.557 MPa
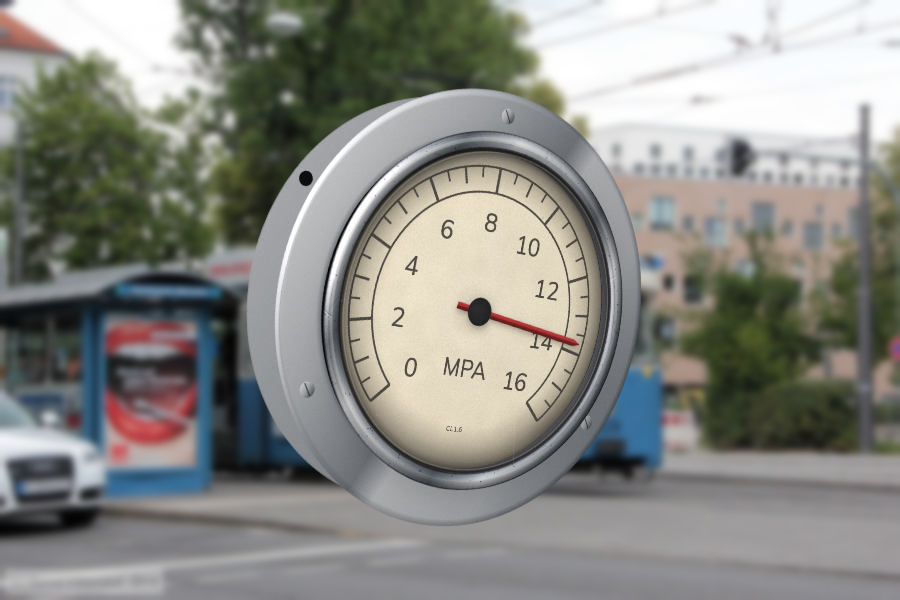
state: 13.75 MPa
